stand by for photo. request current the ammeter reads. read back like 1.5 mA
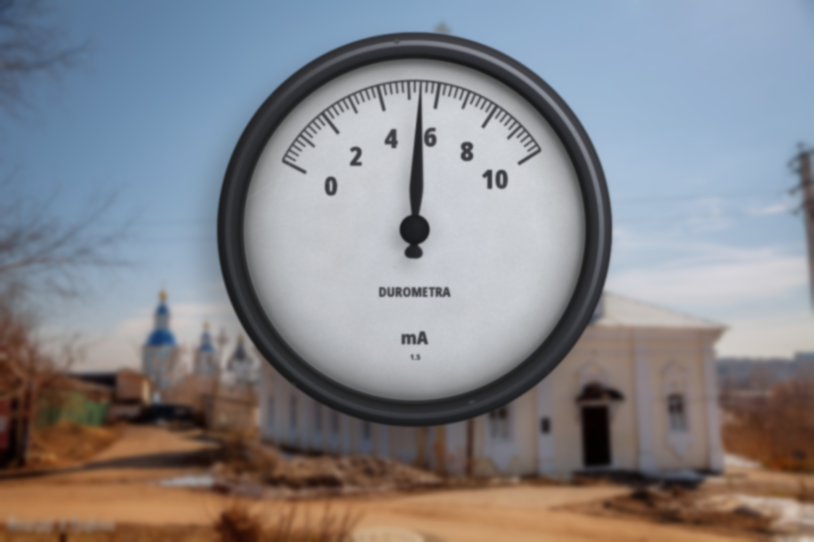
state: 5.4 mA
